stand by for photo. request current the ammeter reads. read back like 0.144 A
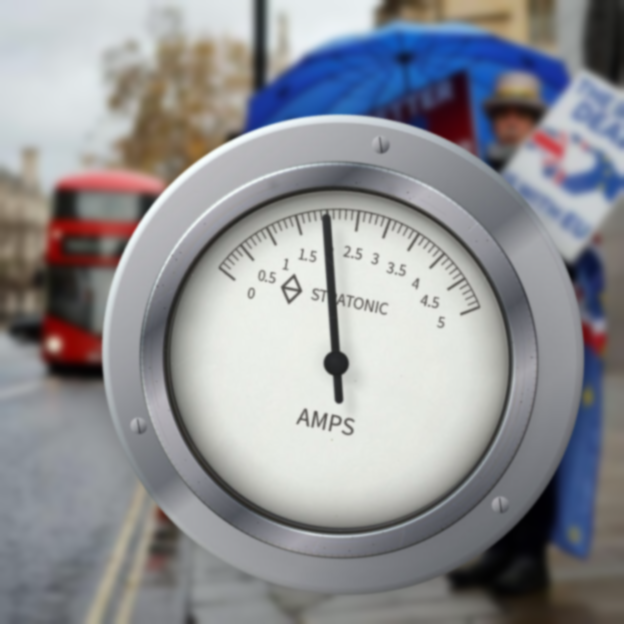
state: 2 A
